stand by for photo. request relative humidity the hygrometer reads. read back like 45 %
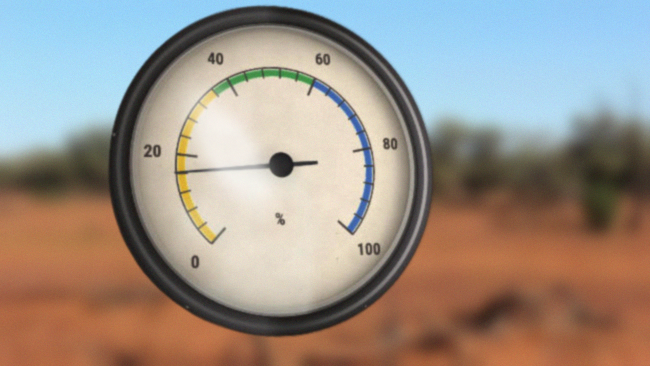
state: 16 %
